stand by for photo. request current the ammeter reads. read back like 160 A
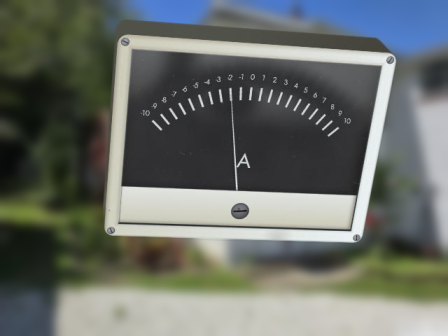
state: -2 A
